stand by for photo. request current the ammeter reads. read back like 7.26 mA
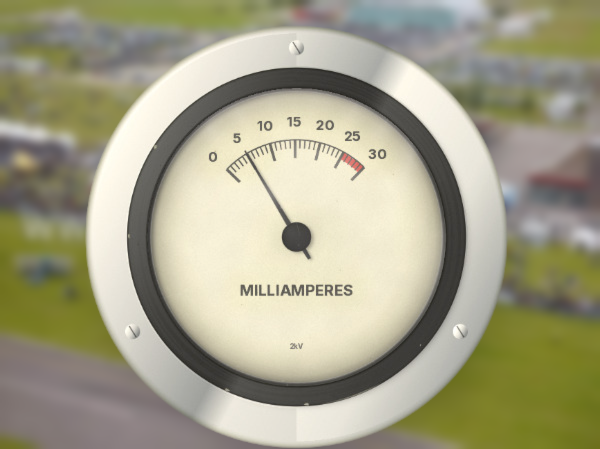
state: 5 mA
